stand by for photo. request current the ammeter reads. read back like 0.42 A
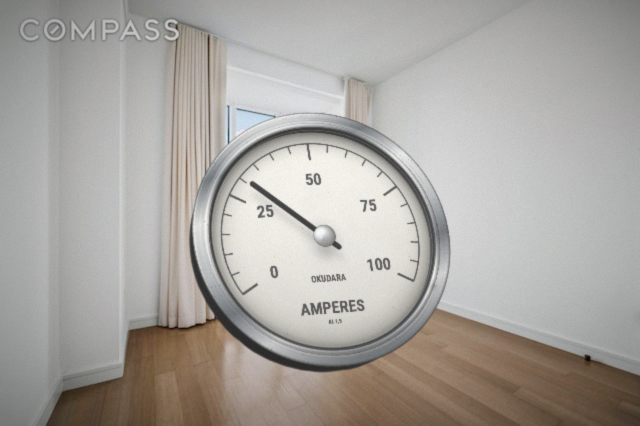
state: 30 A
